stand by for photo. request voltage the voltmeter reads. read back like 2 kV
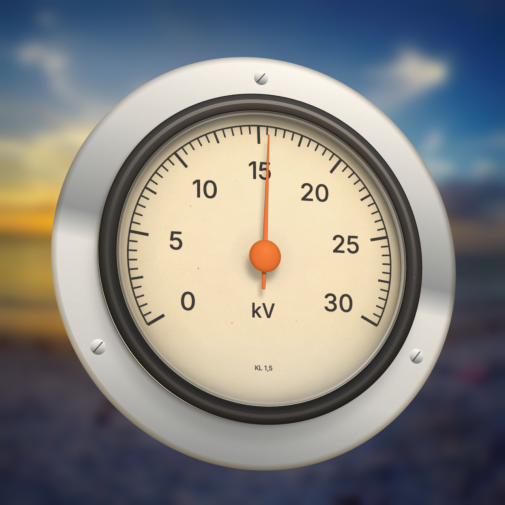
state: 15.5 kV
